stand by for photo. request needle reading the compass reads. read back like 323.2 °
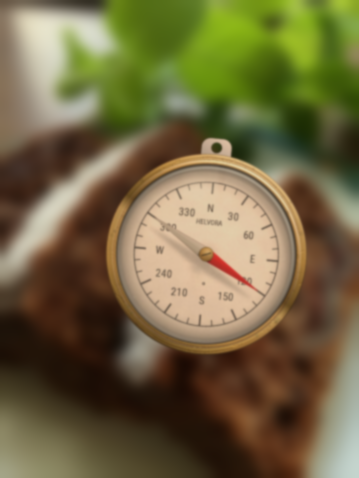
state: 120 °
